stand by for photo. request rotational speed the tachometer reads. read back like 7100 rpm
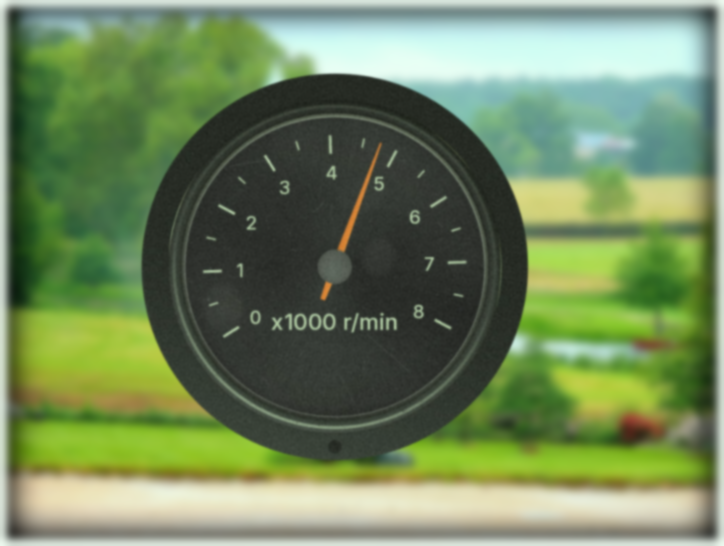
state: 4750 rpm
